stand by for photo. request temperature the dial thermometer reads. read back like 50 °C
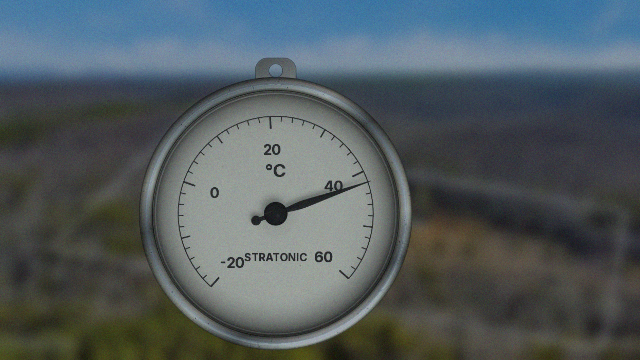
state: 42 °C
